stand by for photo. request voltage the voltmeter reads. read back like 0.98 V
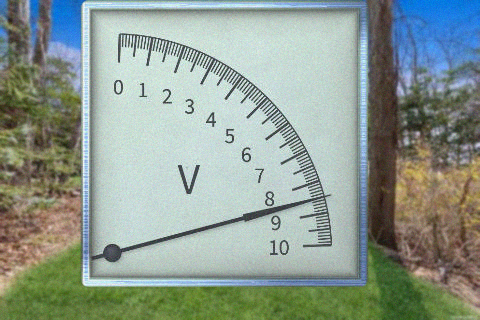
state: 8.5 V
